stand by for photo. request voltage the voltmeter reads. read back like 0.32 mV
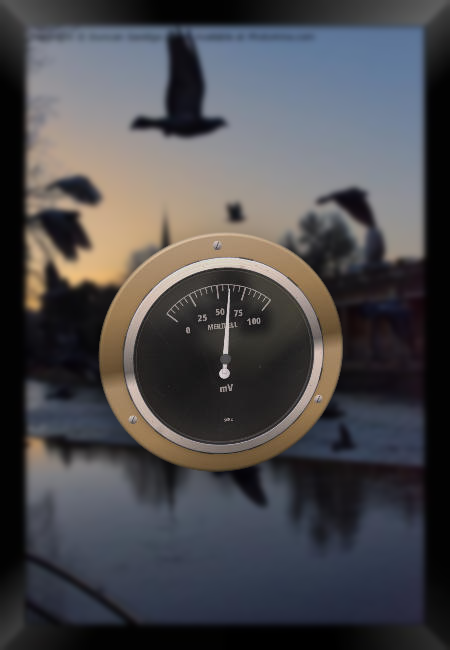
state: 60 mV
